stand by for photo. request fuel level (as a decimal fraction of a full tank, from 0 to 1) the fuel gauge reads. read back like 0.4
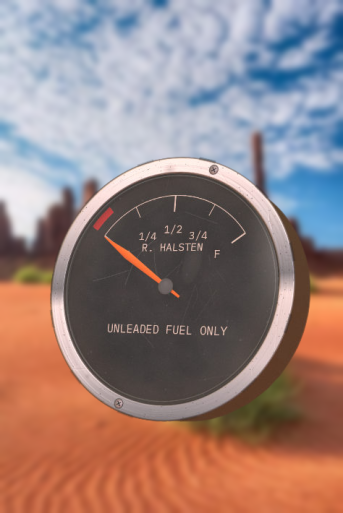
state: 0
